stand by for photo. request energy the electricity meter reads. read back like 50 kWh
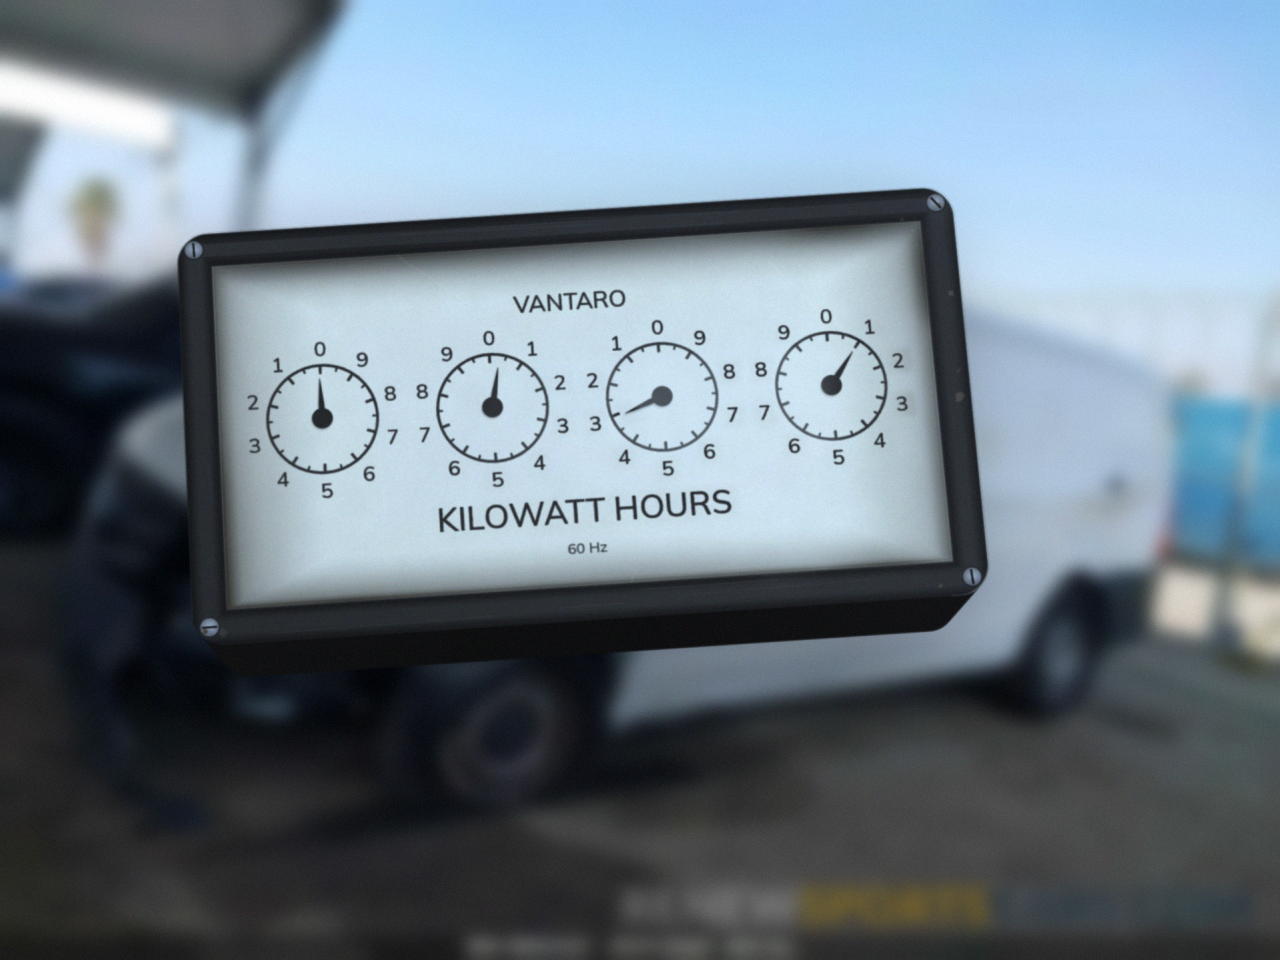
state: 31 kWh
